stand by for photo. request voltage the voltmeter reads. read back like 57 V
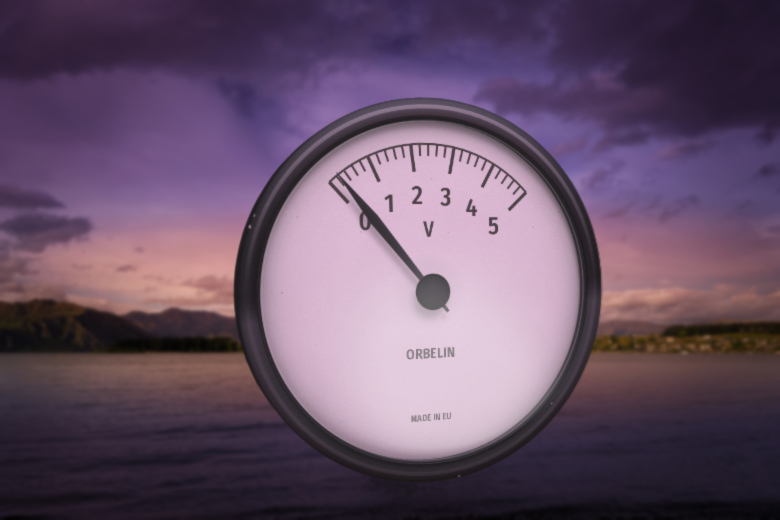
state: 0.2 V
